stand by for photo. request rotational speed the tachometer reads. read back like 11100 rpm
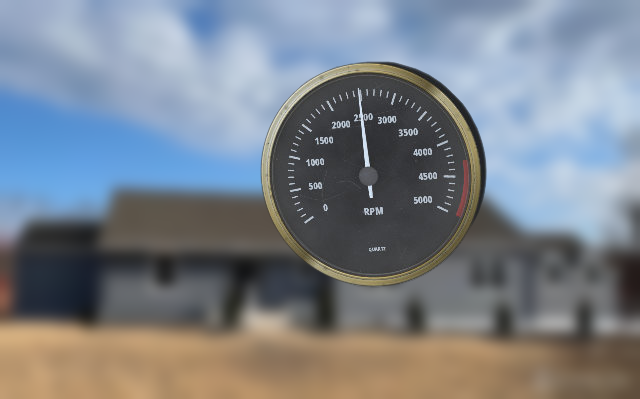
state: 2500 rpm
